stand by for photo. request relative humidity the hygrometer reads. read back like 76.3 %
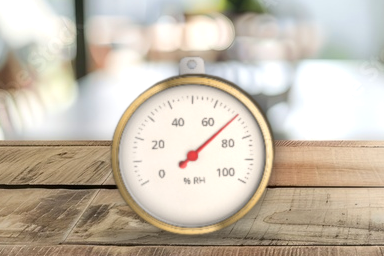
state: 70 %
